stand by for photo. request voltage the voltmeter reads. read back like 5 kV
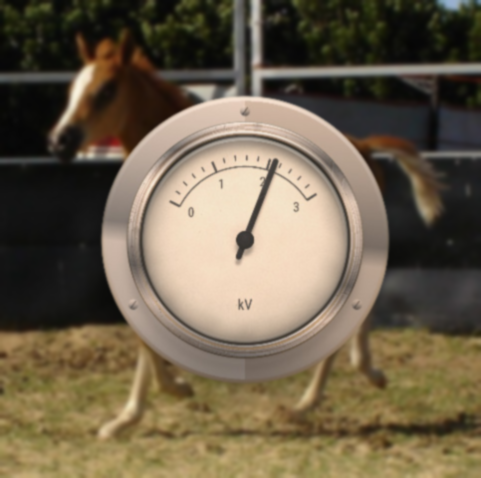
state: 2.1 kV
